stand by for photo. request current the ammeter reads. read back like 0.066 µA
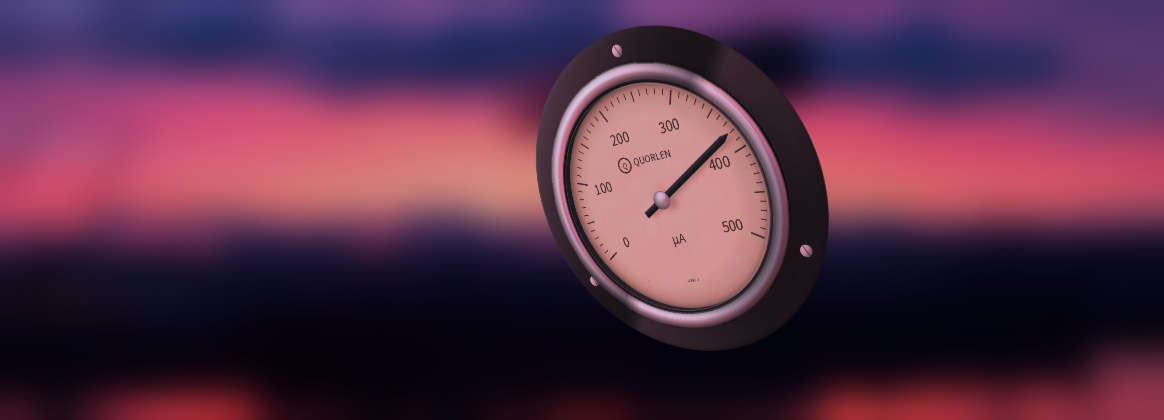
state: 380 µA
